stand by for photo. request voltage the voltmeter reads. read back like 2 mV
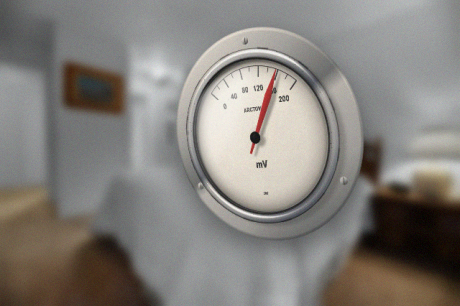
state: 160 mV
